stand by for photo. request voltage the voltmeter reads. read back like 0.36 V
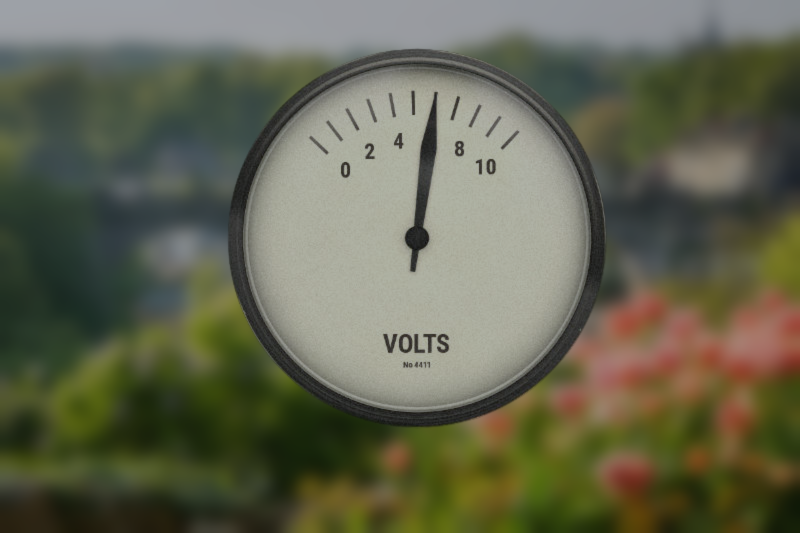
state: 6 V
